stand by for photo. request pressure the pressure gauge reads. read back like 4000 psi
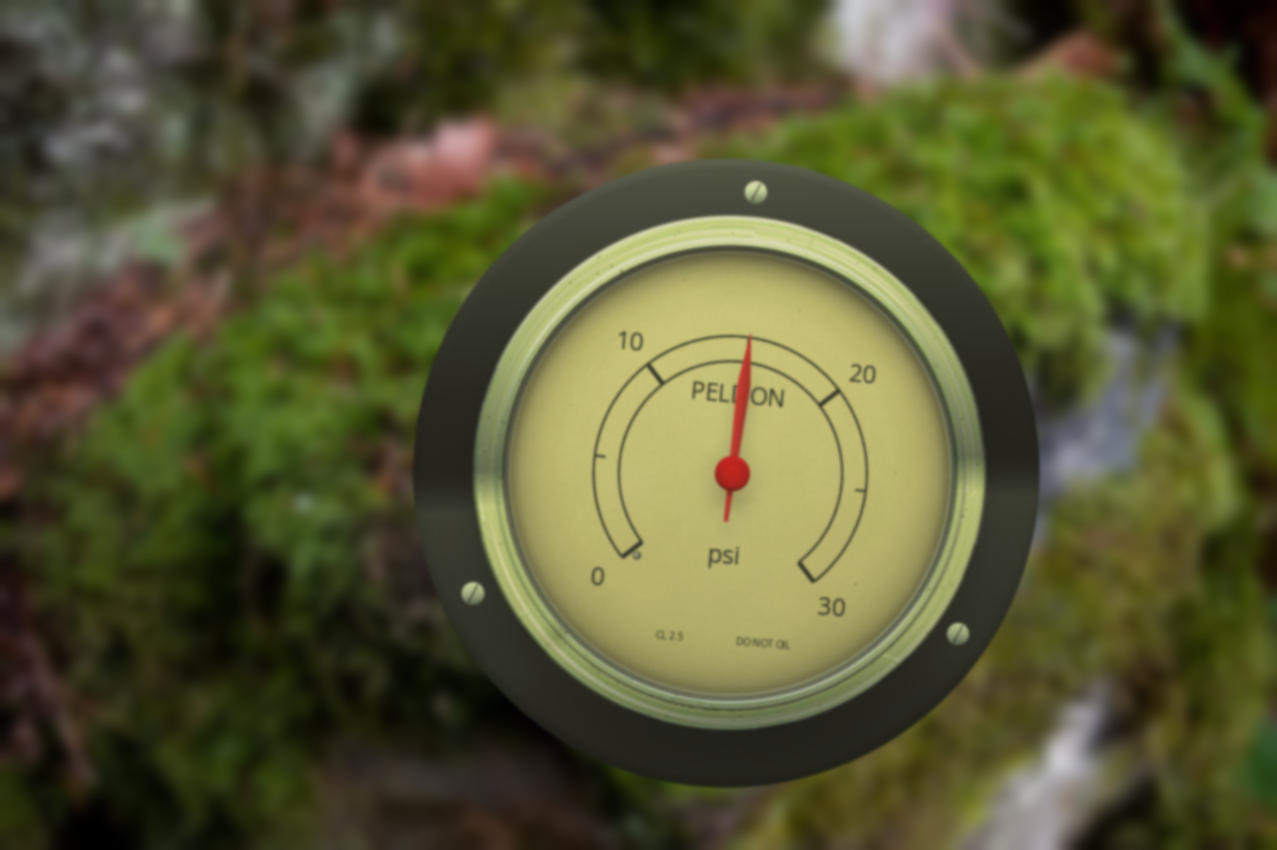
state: 15 psi
